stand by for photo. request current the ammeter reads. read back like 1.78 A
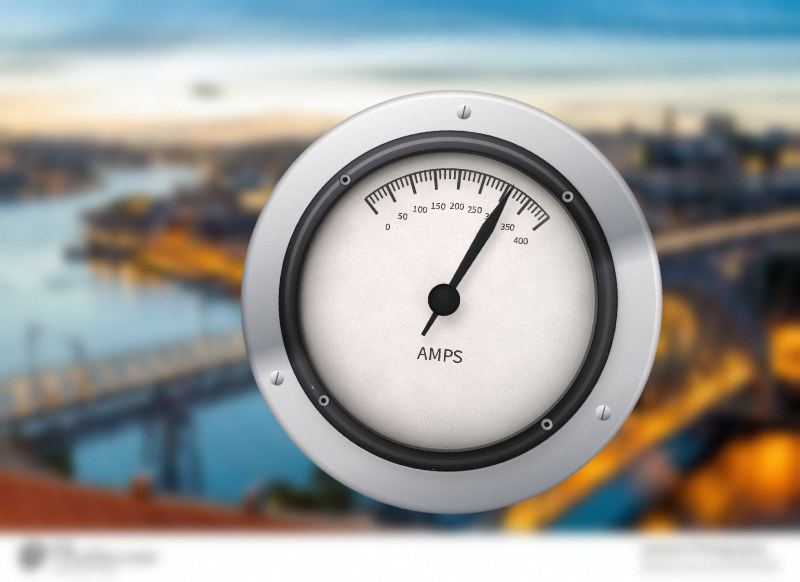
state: 310 A
